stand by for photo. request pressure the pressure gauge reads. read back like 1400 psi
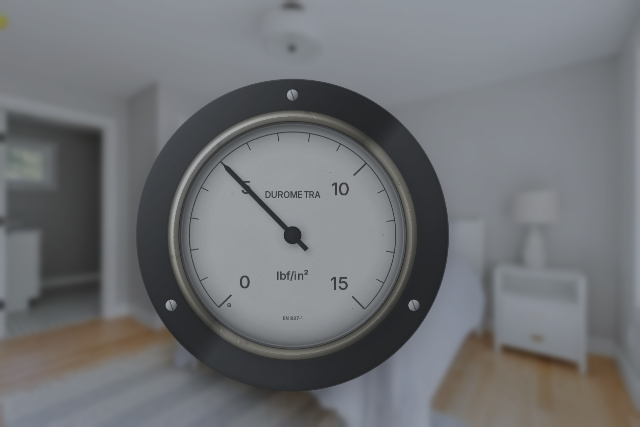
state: 5 psi
